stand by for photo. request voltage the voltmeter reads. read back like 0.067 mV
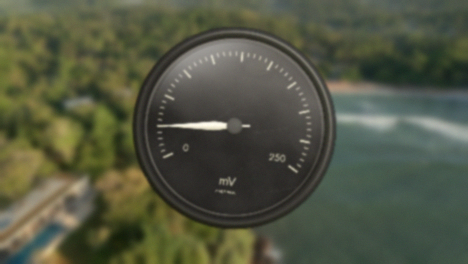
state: 25 mV
